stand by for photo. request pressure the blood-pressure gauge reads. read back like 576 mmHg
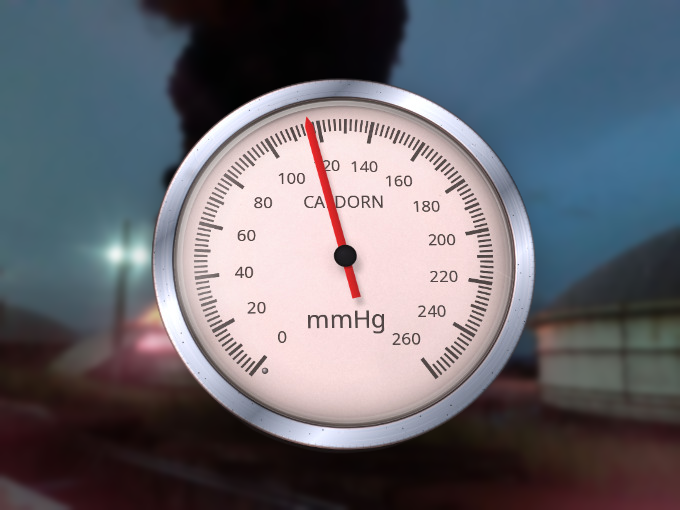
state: 116 mmHg
